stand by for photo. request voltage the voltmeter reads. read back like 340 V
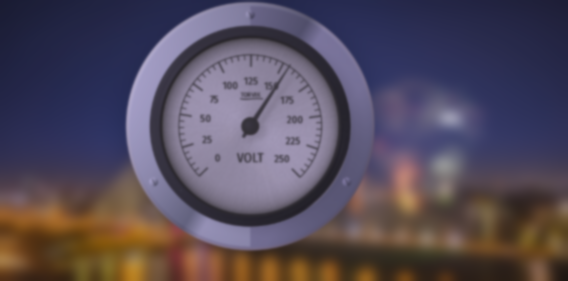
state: 155 V
